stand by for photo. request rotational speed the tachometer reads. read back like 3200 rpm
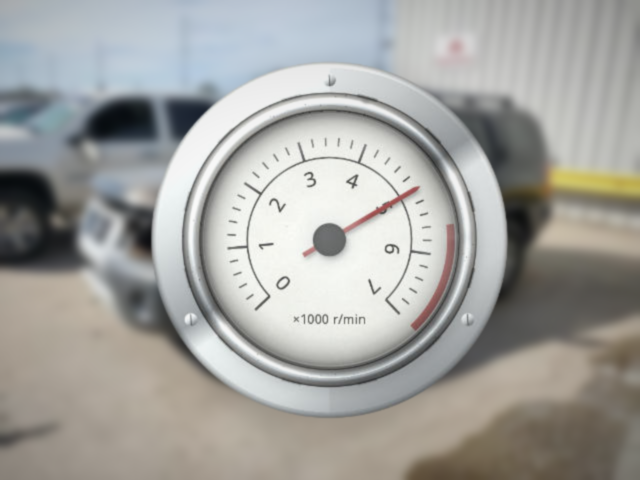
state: 5000 rpm
